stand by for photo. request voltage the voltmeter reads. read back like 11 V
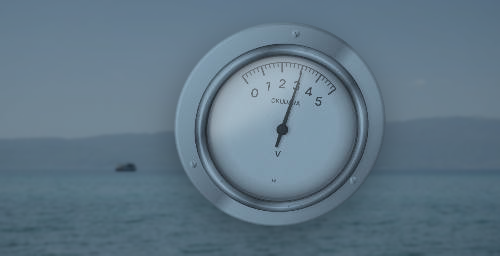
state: 3 V
